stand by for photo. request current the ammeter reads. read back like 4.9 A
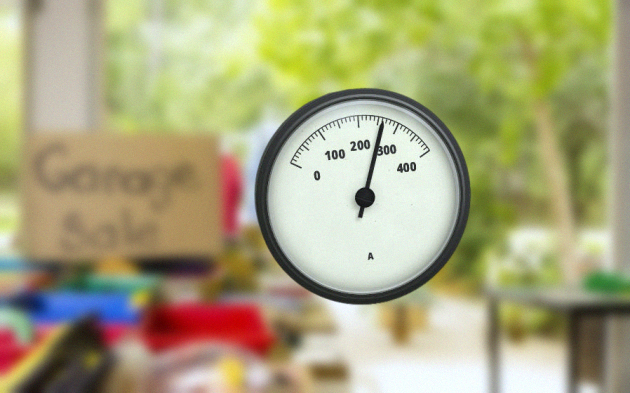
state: 260 A
